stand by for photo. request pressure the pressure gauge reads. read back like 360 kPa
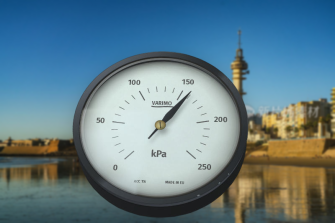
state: 160 kPa
